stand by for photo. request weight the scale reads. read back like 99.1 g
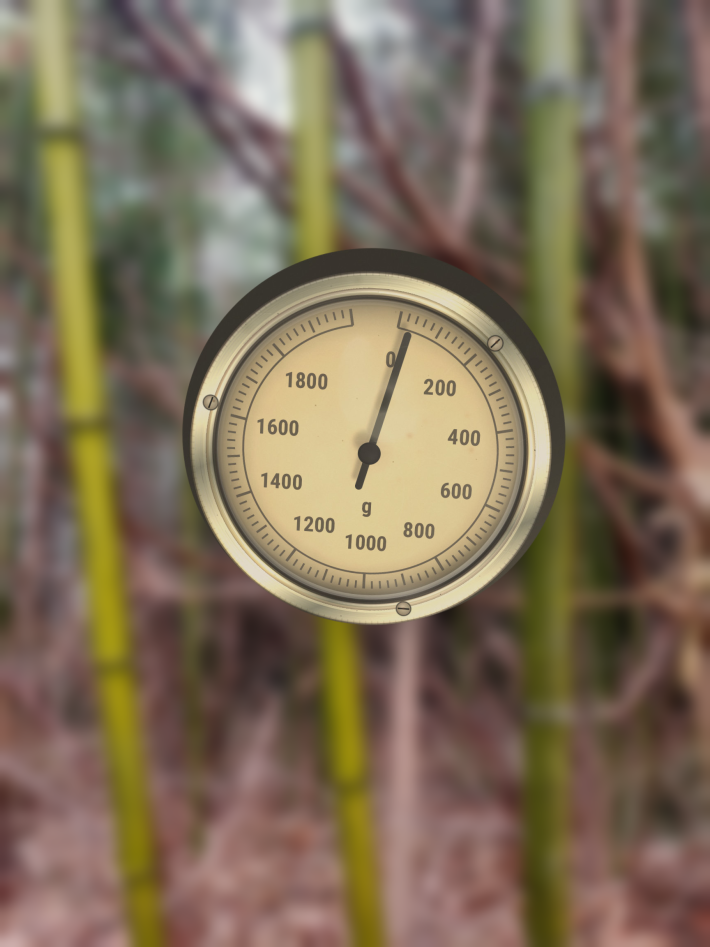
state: 30 g
